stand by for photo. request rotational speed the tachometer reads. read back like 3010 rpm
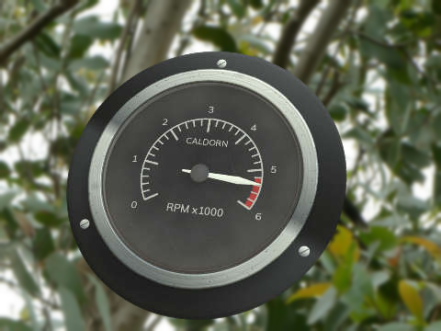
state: 5400 rpm
